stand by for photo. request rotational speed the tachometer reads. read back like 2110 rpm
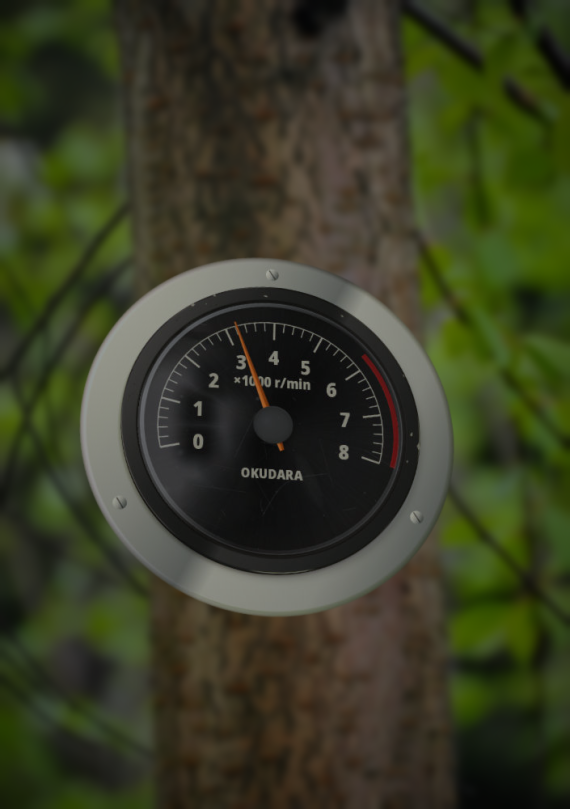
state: 3200 rpm
